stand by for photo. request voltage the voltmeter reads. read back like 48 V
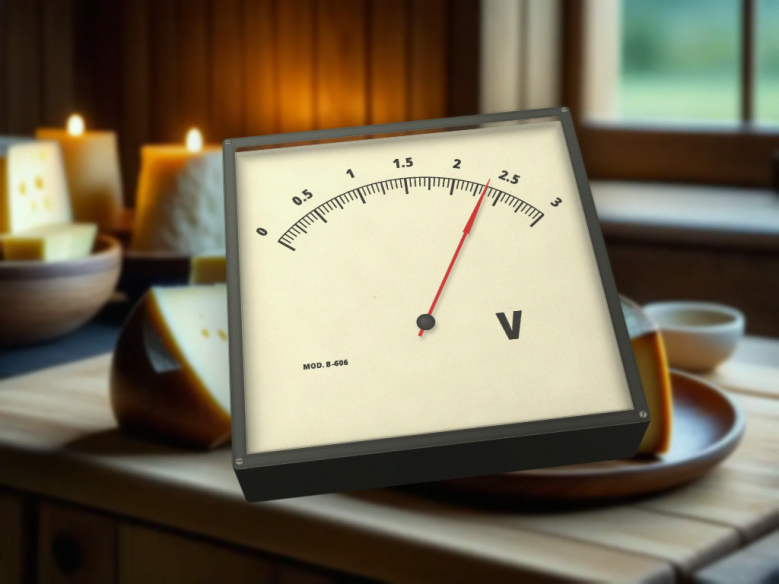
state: 2.35 V
